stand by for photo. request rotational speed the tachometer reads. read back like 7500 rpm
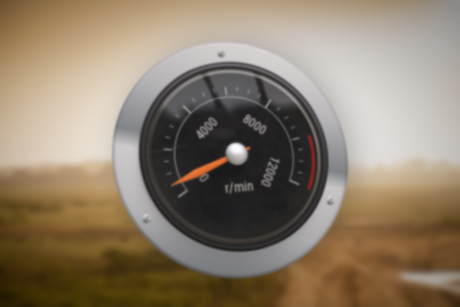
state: 500 rpm
